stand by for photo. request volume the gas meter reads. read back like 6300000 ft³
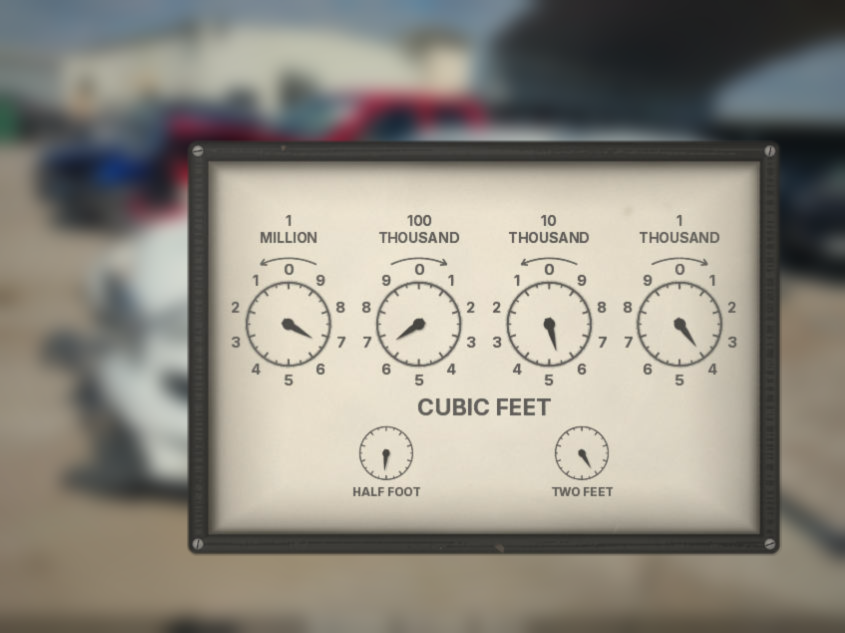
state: 665400 ft³
